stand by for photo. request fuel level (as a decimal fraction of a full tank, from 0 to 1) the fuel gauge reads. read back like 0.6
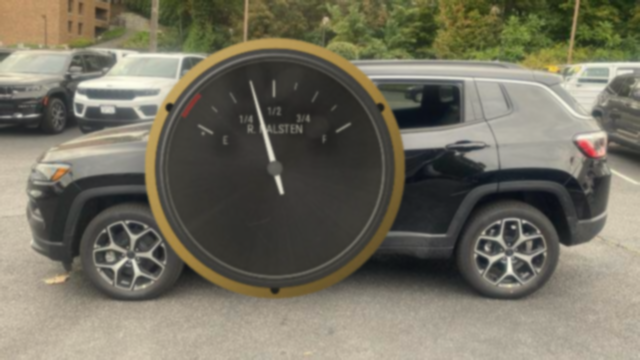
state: 0.375
